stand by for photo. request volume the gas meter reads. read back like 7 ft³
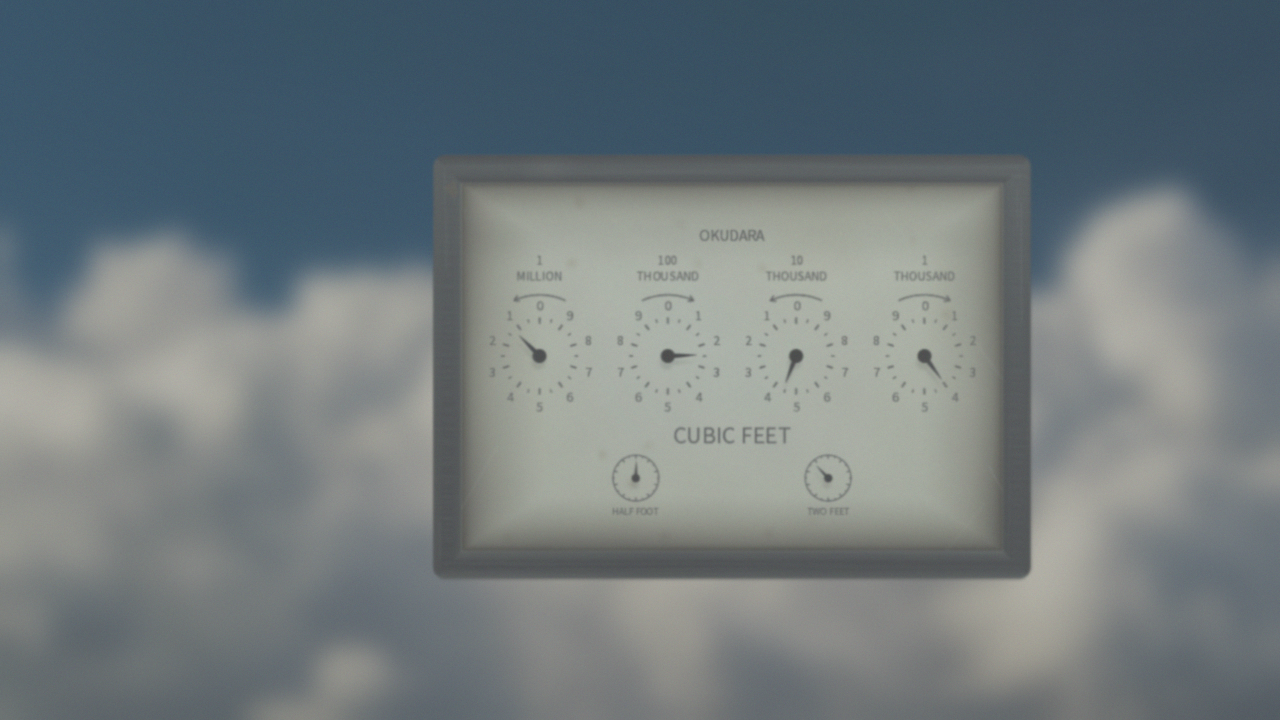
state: 124400 ft³
